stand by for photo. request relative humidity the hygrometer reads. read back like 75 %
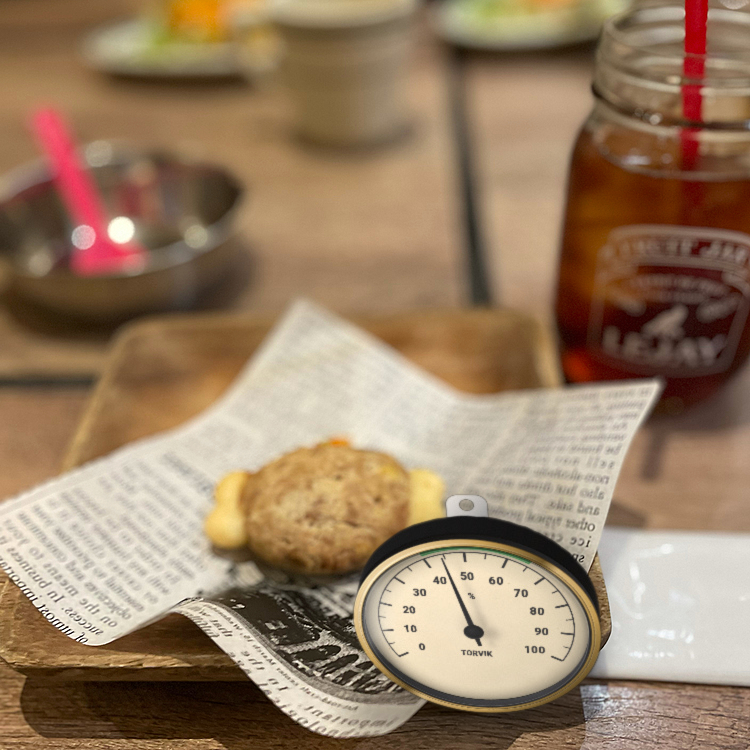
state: 45 %
